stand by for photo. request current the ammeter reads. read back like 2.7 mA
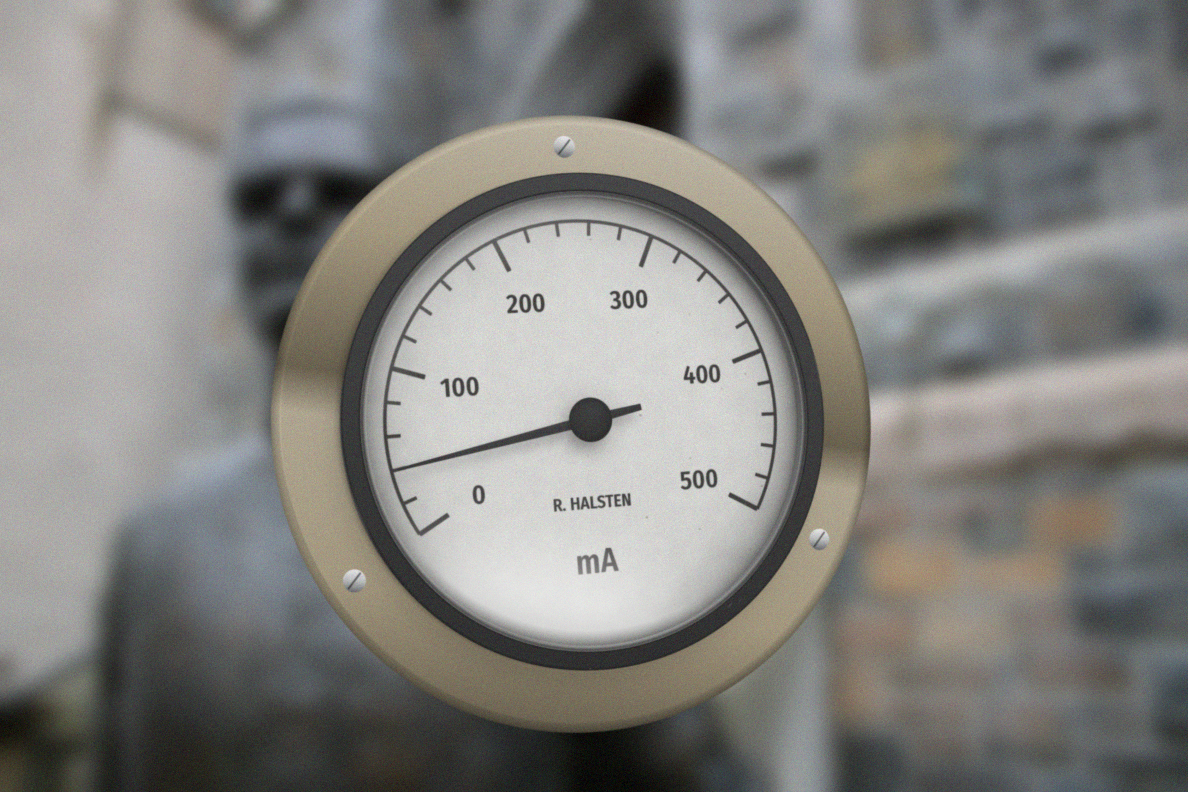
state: 40 mA
